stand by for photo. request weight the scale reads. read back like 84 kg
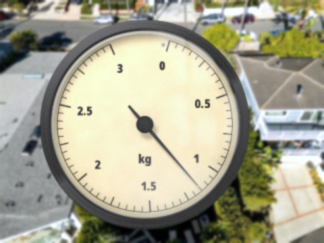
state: 1.15 kg
